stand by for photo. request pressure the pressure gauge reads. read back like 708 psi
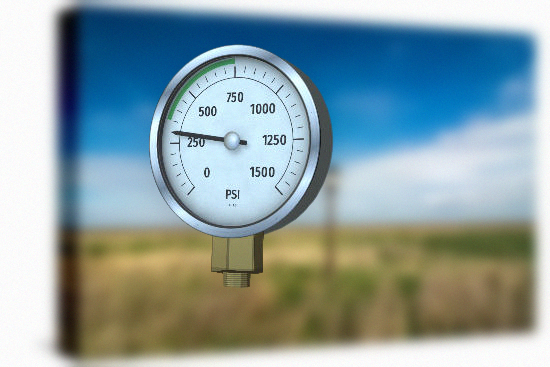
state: 300 psi
